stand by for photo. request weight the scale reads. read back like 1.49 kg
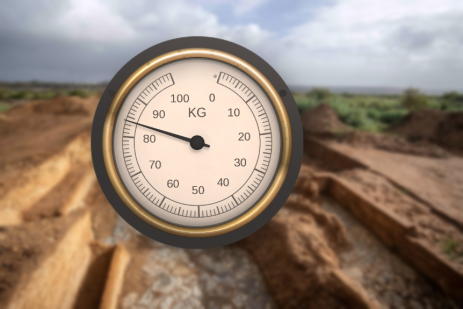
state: 84 kg
